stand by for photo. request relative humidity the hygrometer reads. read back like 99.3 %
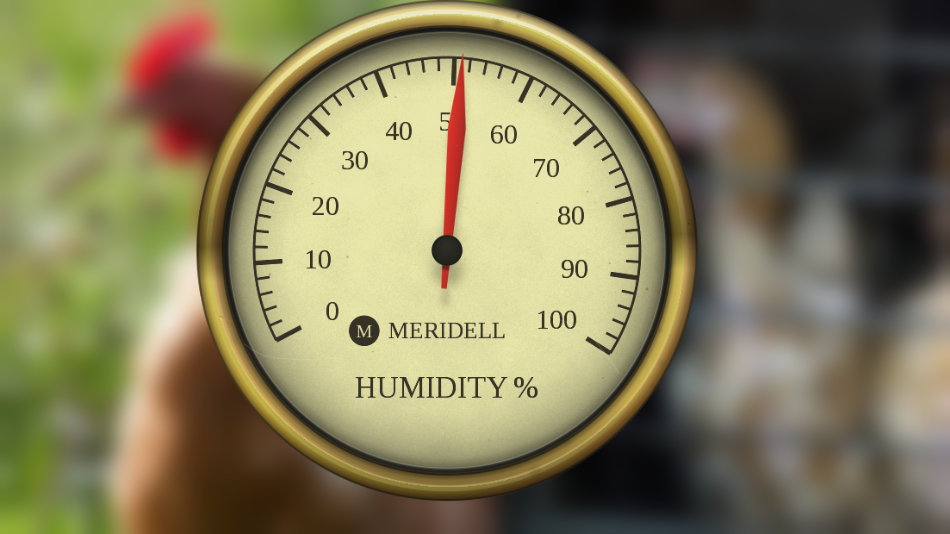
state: 51 %
